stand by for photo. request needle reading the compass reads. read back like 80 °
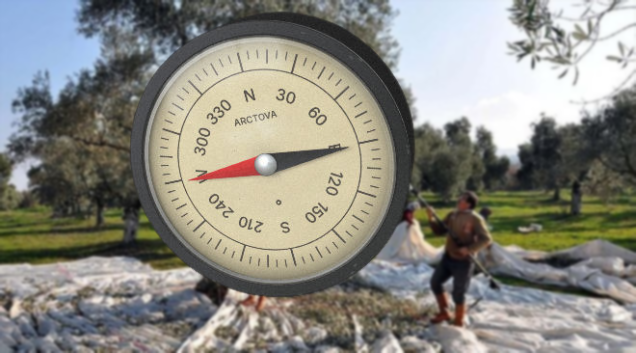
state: 270 °
